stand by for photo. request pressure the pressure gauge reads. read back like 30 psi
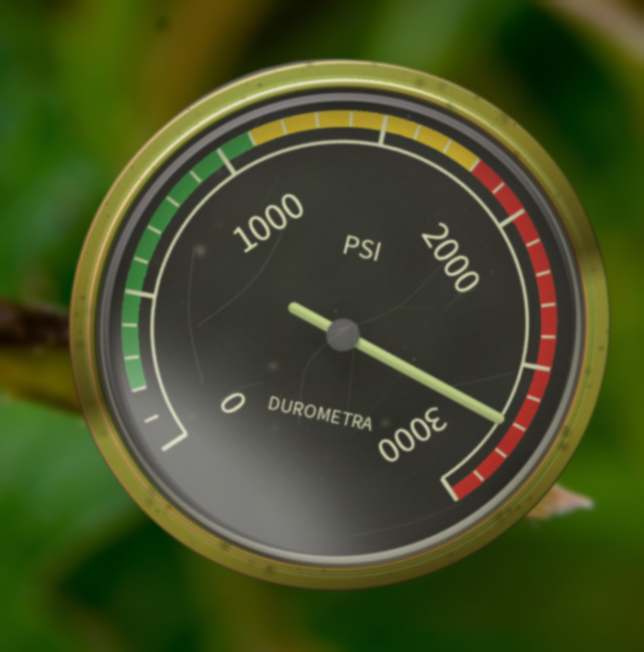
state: 2700 psi
